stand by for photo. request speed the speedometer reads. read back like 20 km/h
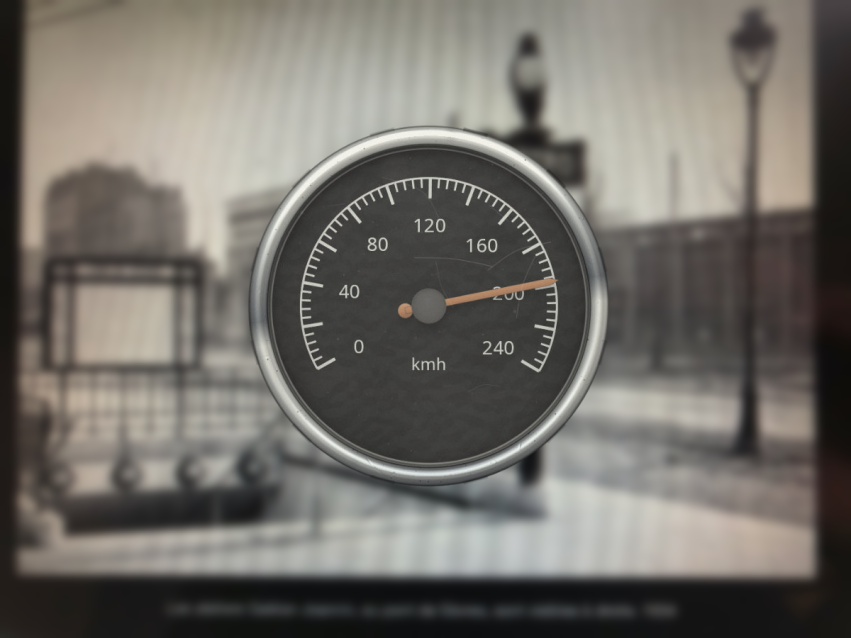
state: 198 km/h
